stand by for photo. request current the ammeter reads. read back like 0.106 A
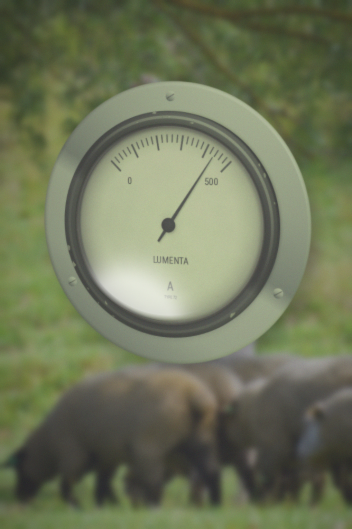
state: 440 A
